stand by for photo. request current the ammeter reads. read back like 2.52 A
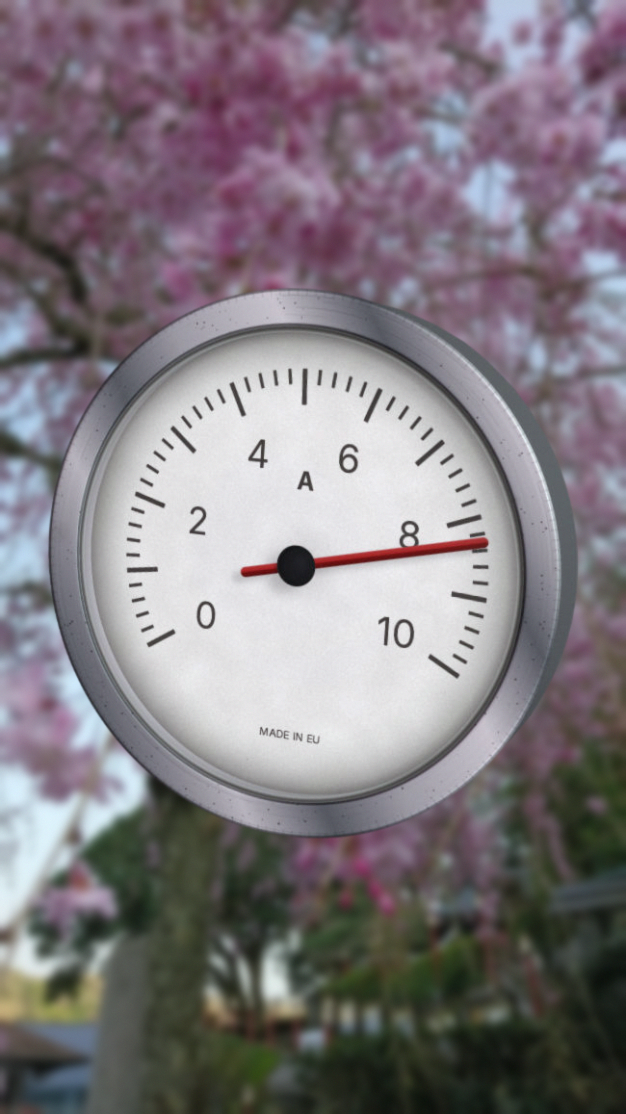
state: 8.3 A
